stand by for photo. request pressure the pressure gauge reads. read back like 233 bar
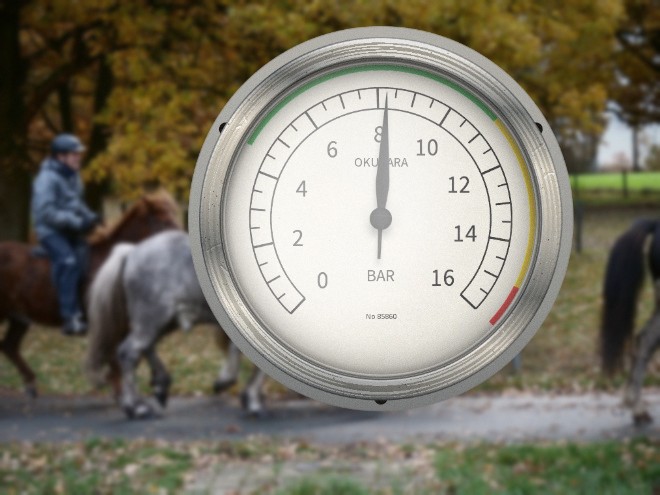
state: 8.25 bar
